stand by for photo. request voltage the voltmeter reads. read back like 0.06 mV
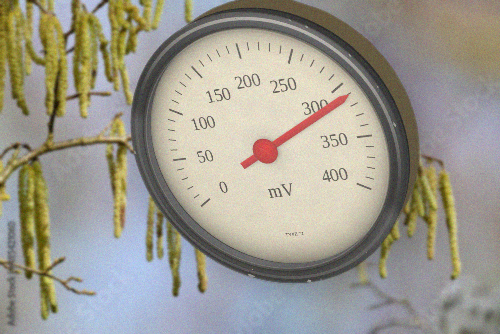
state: 310 mV
